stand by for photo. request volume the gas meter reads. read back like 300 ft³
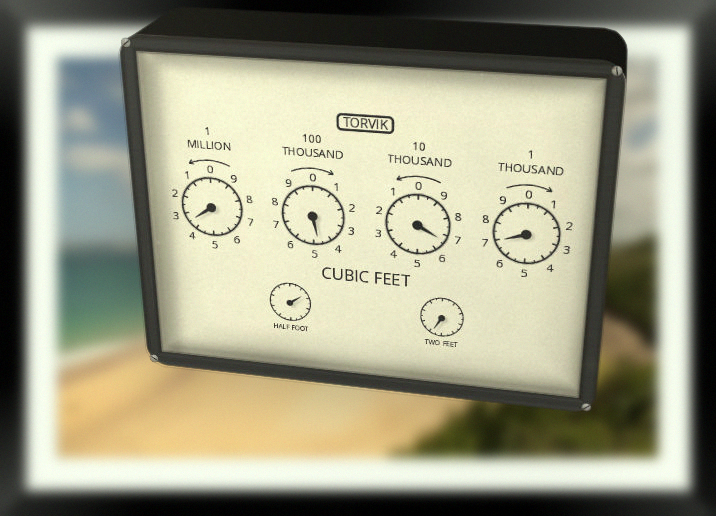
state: 346700 ft³
